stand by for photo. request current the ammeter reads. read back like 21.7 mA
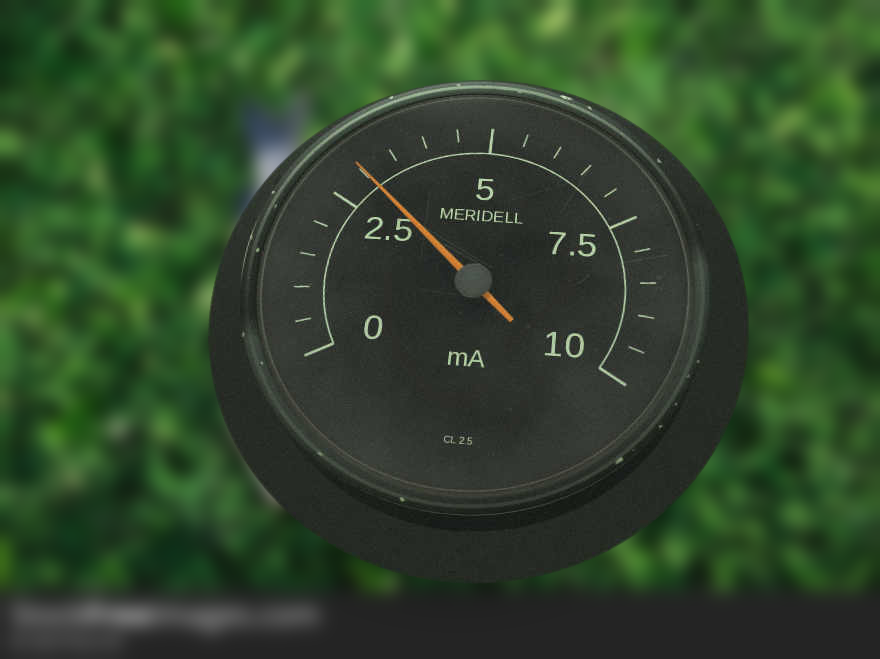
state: 3 mA
